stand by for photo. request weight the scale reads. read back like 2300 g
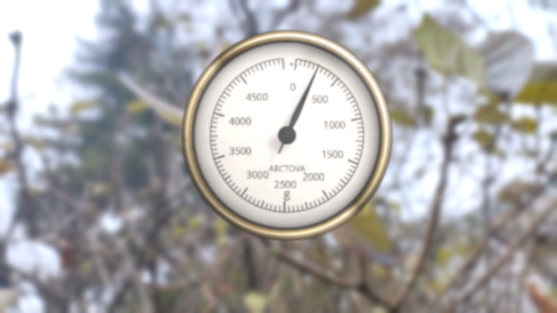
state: 250 g
